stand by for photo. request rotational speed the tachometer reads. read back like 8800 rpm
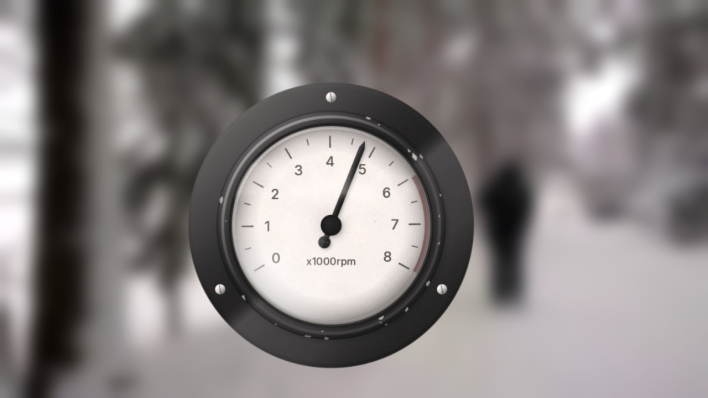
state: 4750 rpm
